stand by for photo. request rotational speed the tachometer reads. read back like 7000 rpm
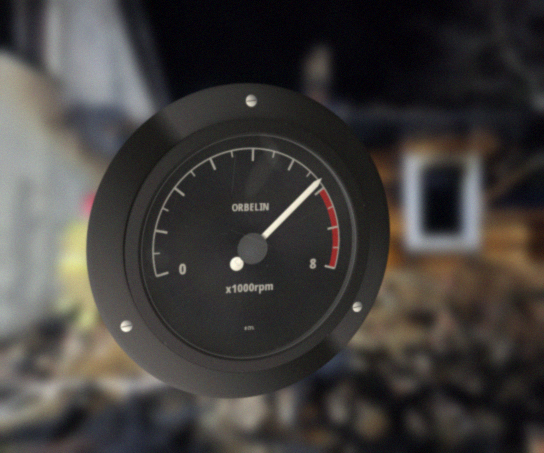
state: 5750 rpm
